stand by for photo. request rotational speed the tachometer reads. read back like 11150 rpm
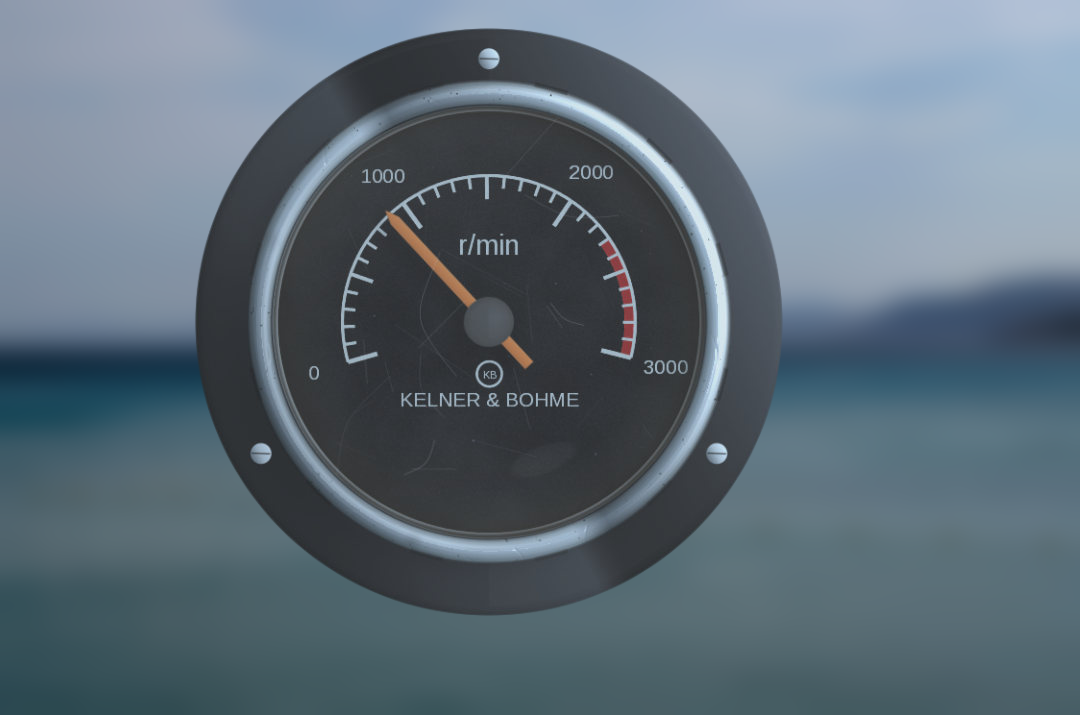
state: 900 rpm
